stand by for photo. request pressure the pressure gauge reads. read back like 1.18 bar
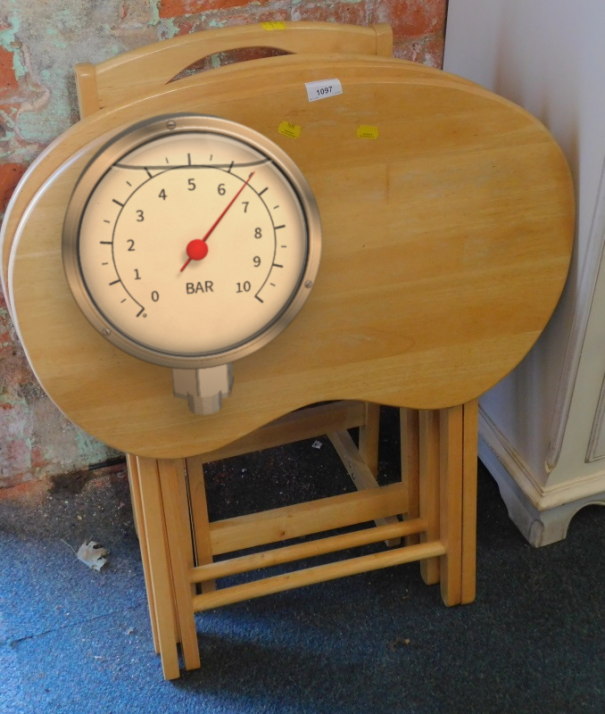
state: 6.5 bar
